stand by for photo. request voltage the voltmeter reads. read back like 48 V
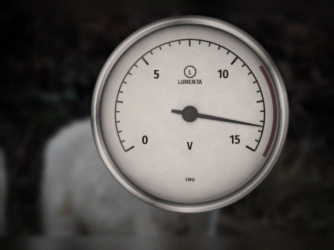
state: 13.75 V
